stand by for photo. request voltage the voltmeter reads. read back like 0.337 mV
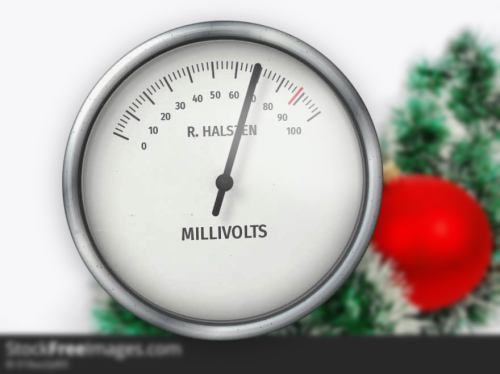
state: 68 mV
